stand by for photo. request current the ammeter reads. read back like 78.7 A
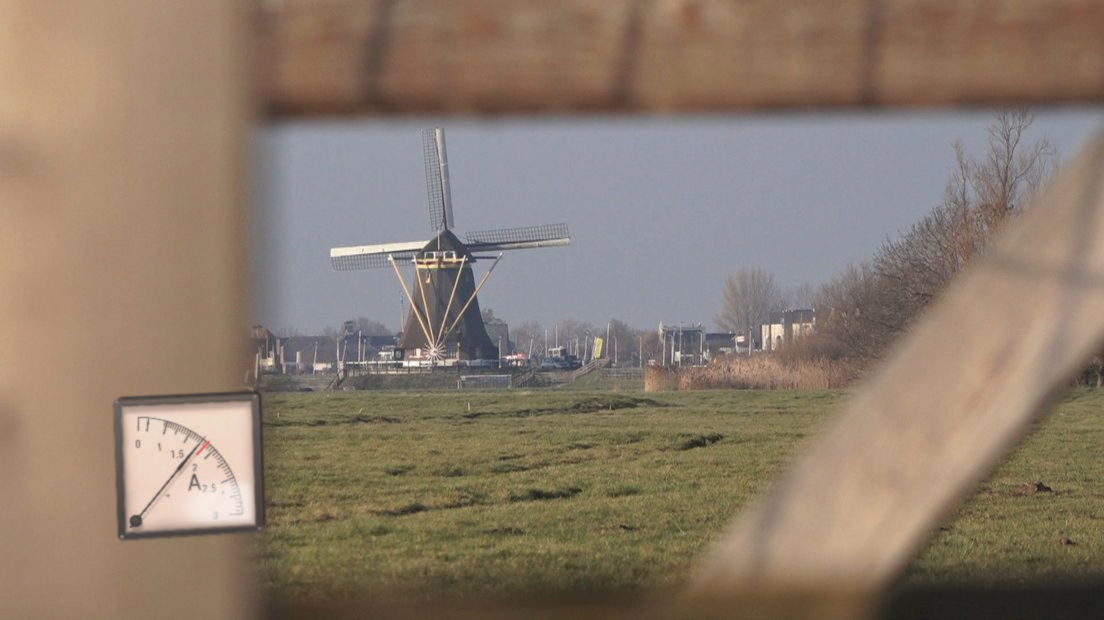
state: 1.75 A
